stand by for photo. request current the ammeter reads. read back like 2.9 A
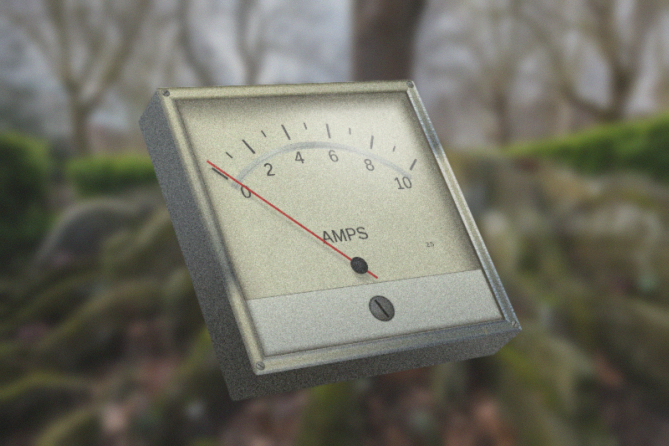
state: 0 A
